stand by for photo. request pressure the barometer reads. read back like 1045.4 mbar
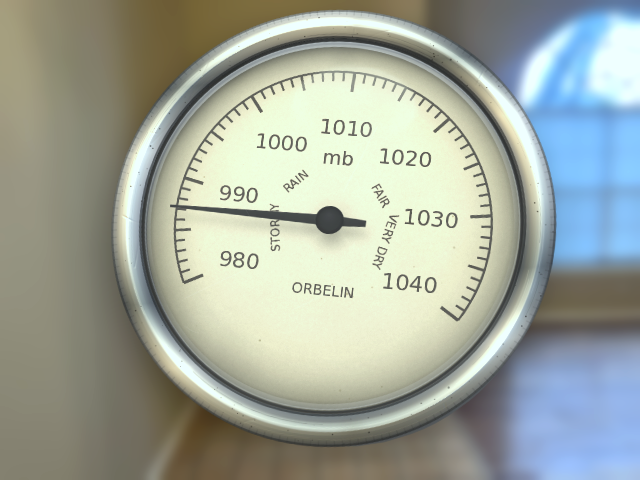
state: 987 mbar
